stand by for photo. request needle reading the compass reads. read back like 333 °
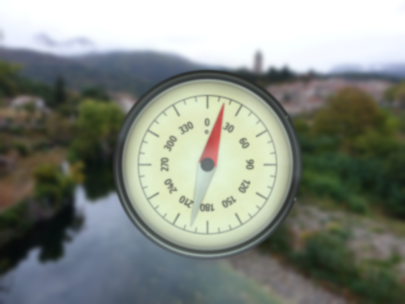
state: 15 °
